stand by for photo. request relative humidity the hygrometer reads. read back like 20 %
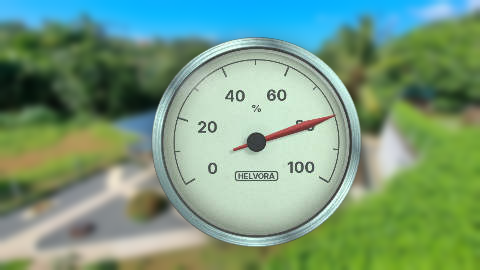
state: 80 %
